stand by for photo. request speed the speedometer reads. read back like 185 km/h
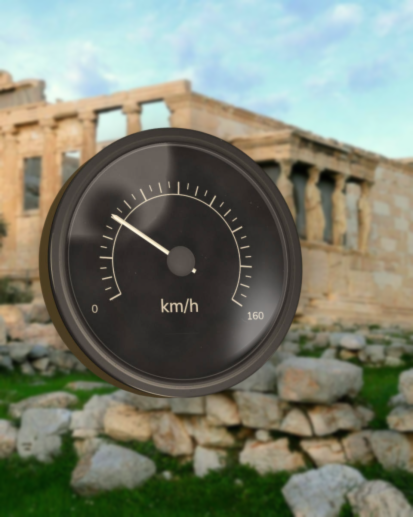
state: 40 km/h
